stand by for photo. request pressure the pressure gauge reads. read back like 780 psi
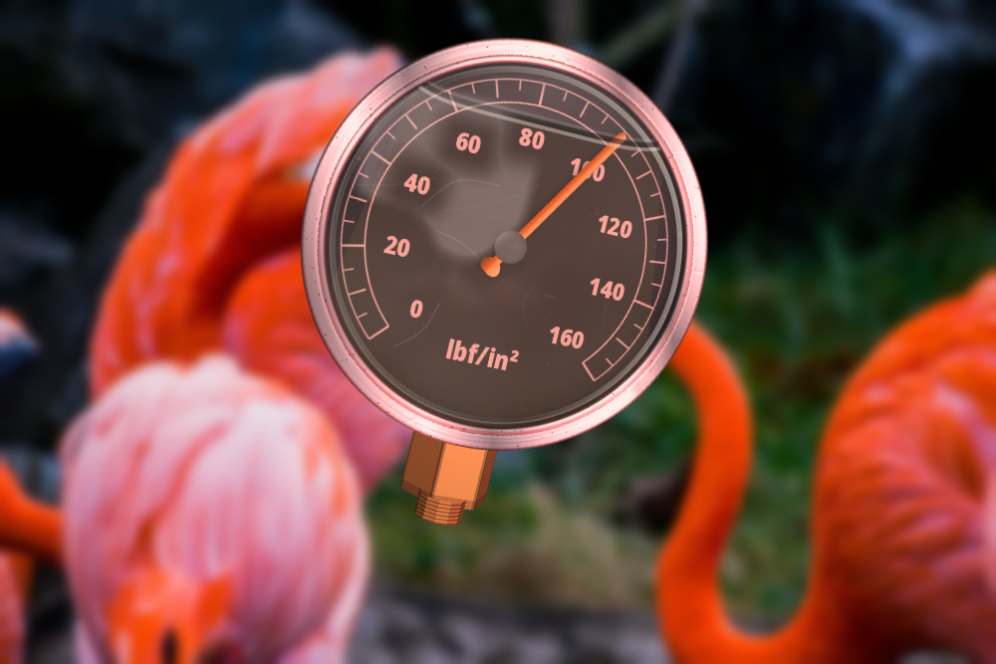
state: 100 psi
